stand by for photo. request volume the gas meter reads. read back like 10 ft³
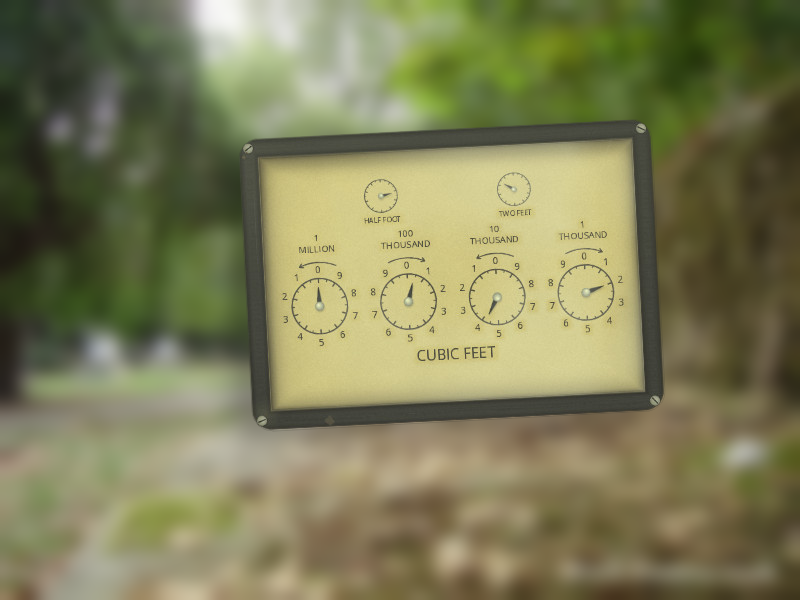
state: 4200 ft³
